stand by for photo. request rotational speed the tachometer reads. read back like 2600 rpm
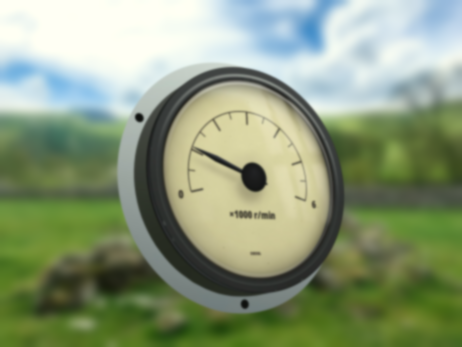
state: 1000 rpm
